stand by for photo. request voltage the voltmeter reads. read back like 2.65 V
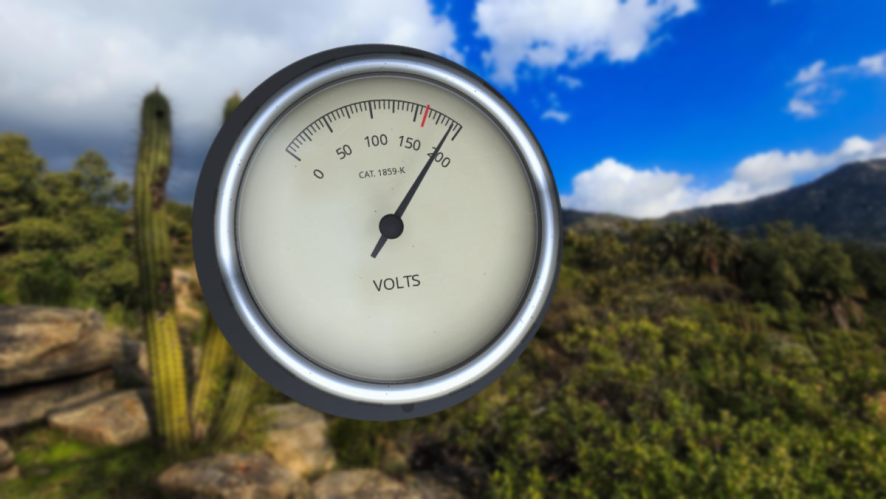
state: 190 V
